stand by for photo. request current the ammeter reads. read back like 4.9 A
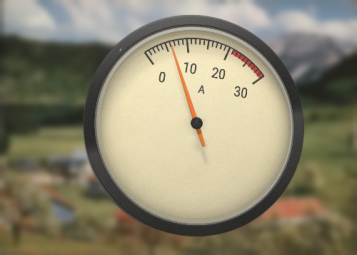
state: 6 A
